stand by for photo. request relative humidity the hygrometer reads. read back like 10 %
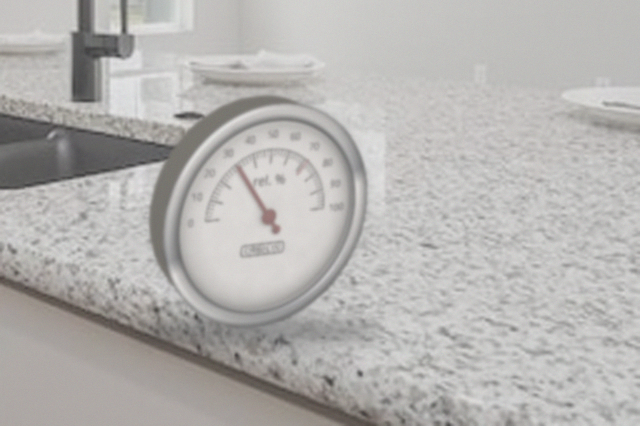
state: 30 %
